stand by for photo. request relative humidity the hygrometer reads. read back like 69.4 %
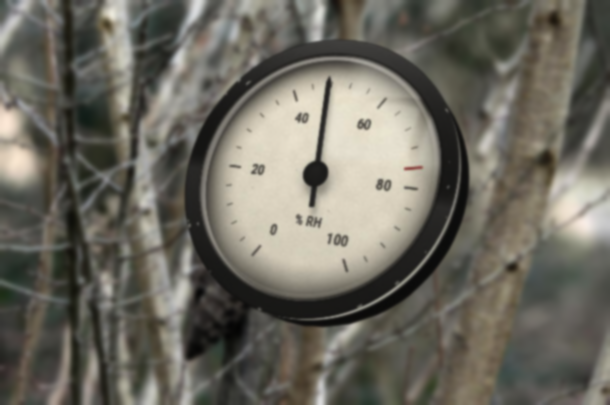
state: 48 %
